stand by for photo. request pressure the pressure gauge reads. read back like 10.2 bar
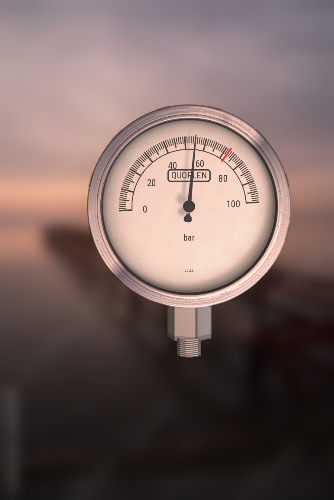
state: 55 bar
